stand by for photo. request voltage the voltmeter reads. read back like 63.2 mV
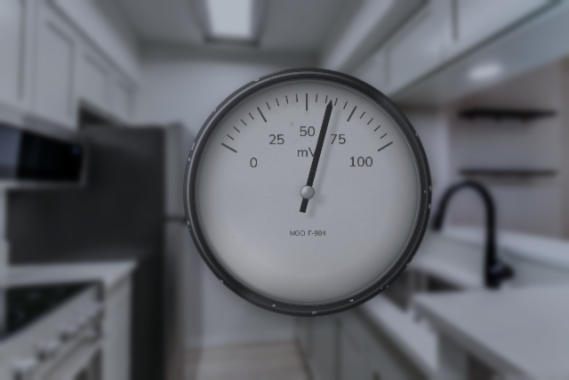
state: 62.5 mV
